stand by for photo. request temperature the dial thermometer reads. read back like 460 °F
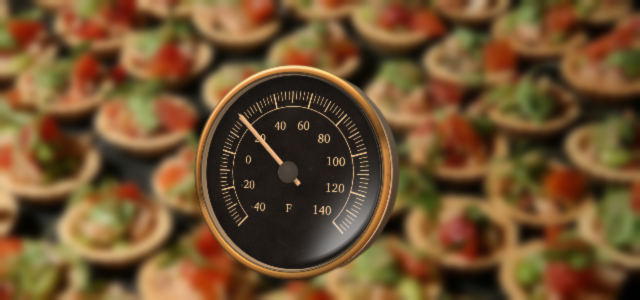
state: 20 °F
